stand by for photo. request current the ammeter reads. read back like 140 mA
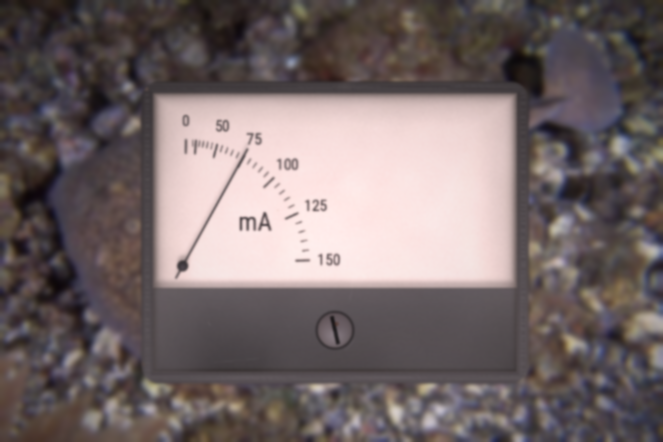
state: 75 mA
